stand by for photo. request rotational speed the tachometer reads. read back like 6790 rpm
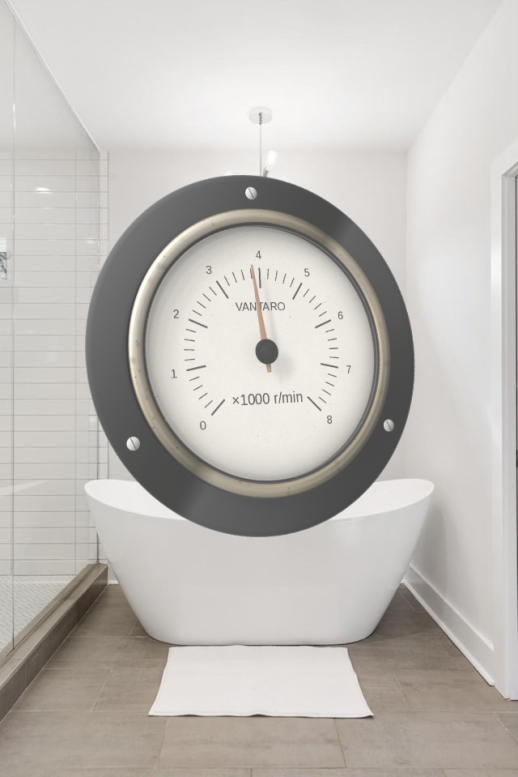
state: 3800 rpm
